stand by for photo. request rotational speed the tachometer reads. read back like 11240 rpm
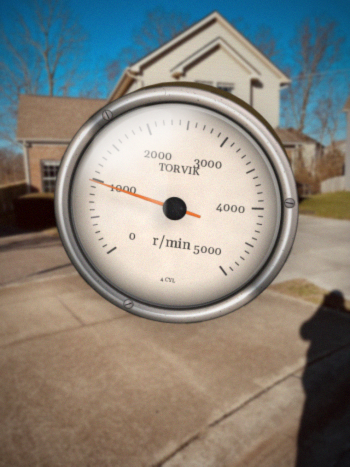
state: 1000 rpm
